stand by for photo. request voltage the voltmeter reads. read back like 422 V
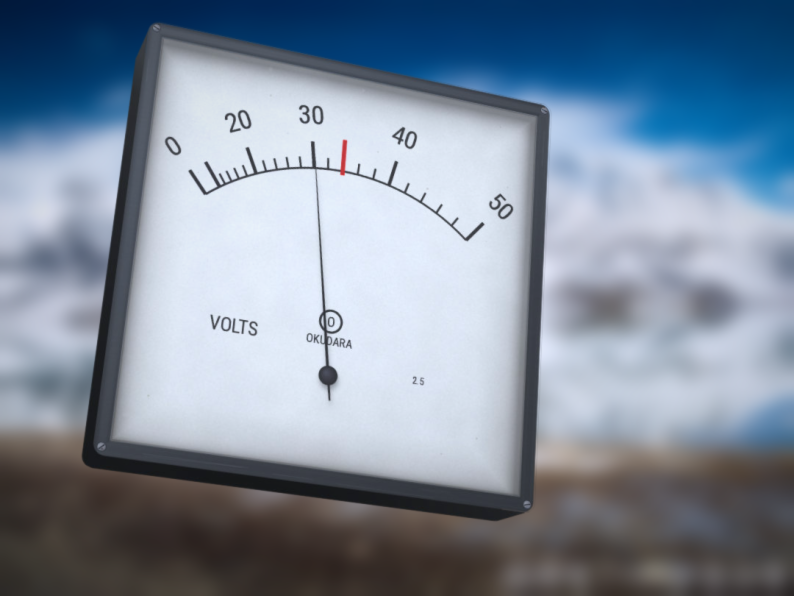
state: 30 V
